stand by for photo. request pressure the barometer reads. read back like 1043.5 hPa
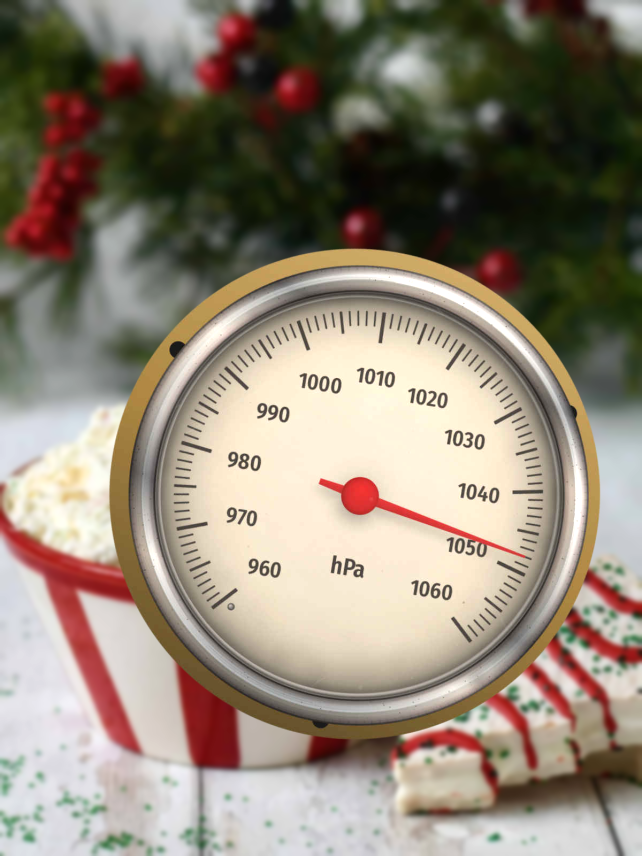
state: 1048 hPa
